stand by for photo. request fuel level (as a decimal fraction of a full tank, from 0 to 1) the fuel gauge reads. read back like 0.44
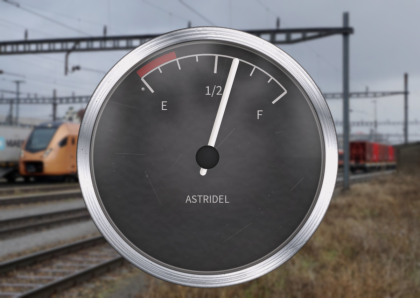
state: 0.625
